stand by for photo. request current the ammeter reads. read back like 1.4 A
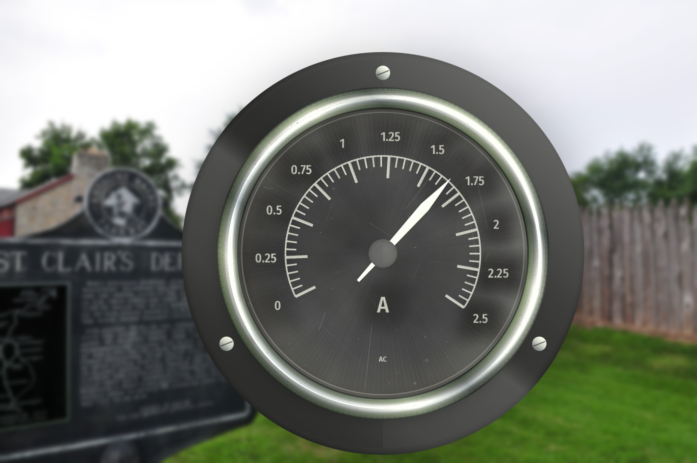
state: 1.65 A
